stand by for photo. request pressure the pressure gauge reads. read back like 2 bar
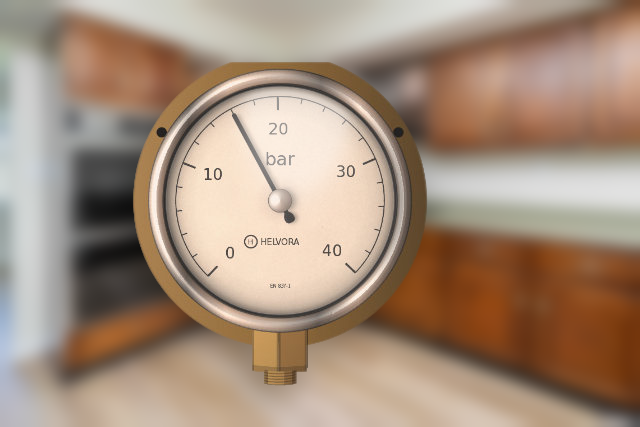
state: 16 bar
